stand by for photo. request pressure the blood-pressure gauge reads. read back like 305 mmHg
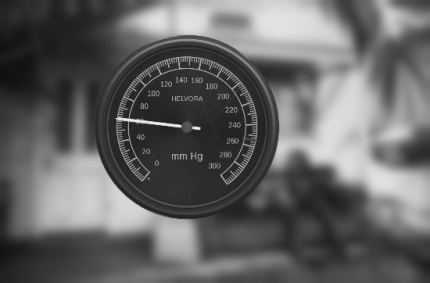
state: 60 mmHg
